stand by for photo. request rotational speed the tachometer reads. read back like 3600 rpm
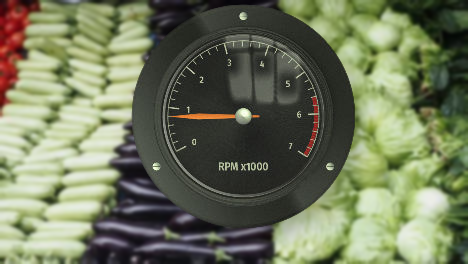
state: 800 rpm
